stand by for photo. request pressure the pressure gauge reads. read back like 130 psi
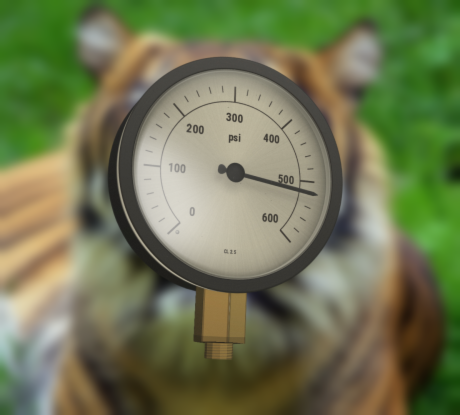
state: 520 psi
